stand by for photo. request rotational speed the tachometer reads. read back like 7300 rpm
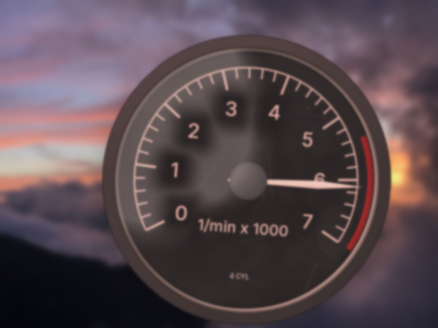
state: 6100 rpm
